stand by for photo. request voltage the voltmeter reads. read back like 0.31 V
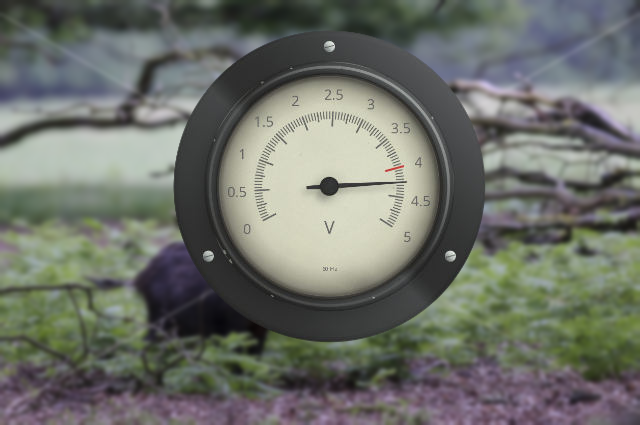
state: 4.25 V
